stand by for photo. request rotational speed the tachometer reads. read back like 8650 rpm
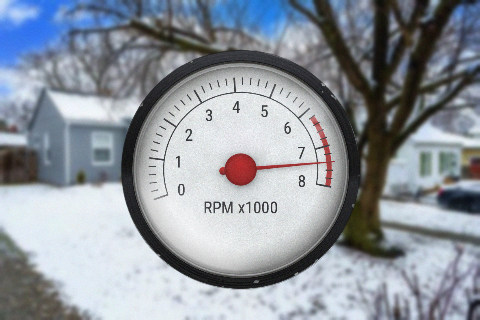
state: 7400 rpm
